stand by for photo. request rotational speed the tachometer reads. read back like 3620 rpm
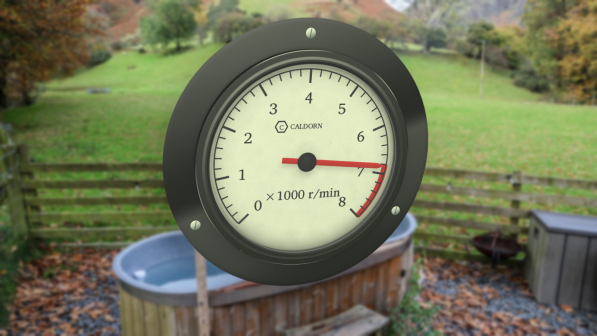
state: 6800 rpm
